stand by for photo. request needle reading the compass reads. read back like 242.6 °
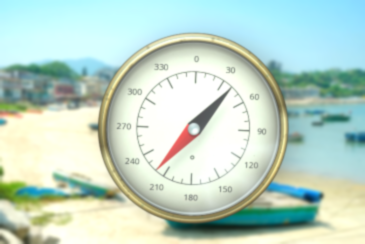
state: 220 °
